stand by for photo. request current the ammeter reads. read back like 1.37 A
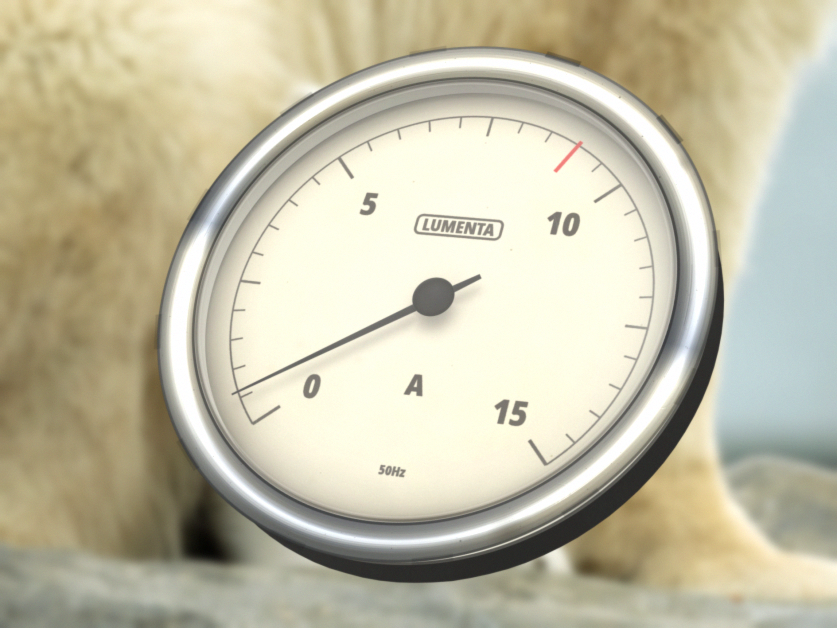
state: 0.5 A
